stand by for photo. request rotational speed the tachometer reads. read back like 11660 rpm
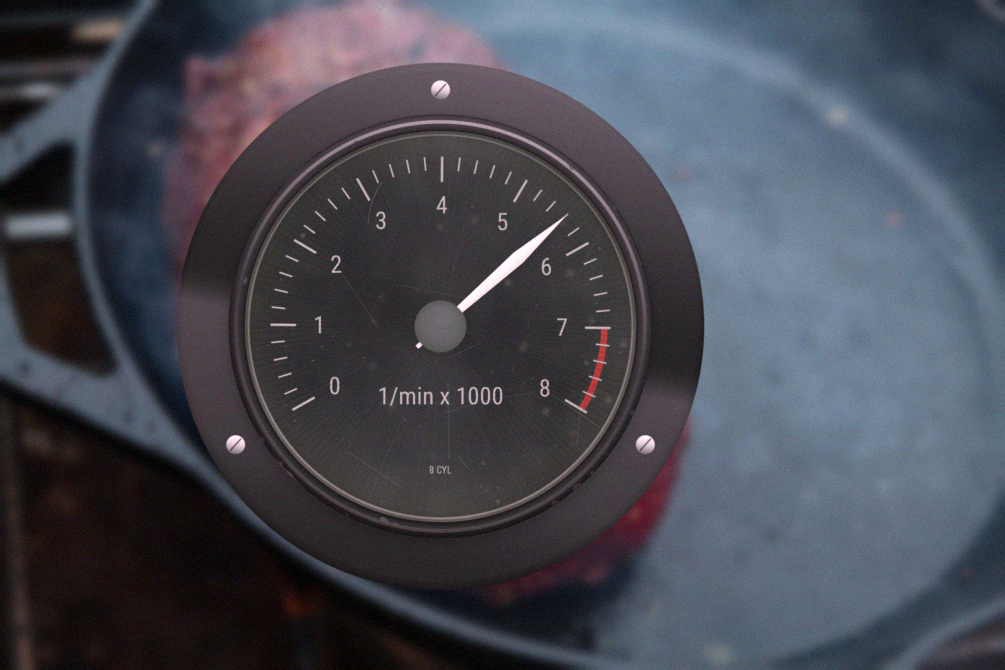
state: 5600 rpm
